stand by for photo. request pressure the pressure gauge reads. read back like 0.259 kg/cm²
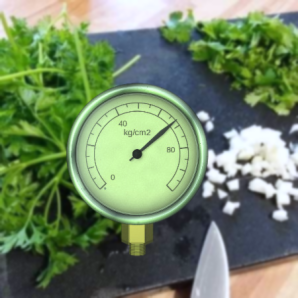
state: 67.5 kg/cm²
